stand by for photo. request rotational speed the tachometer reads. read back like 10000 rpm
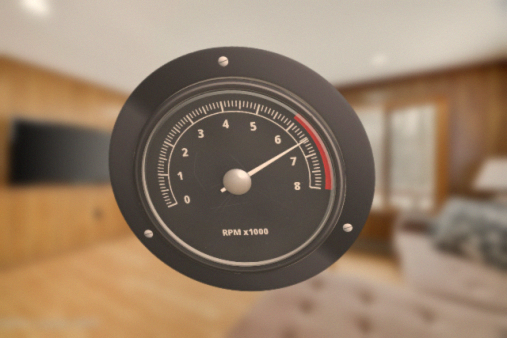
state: 6500 rpm
